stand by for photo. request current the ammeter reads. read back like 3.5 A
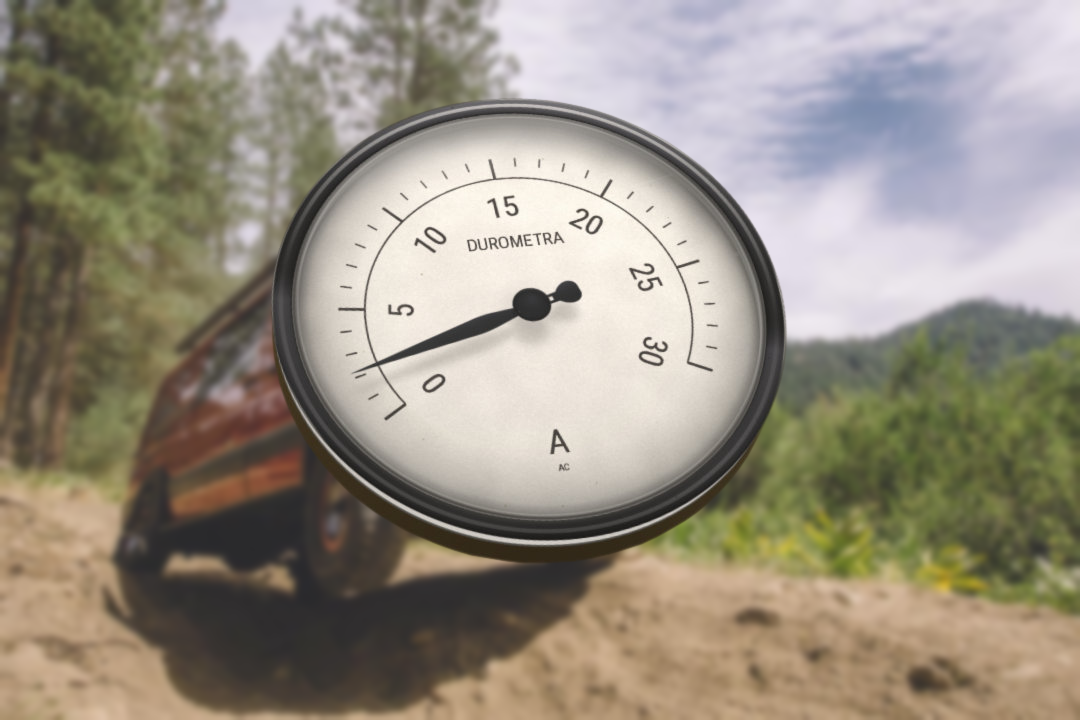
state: 2 A
